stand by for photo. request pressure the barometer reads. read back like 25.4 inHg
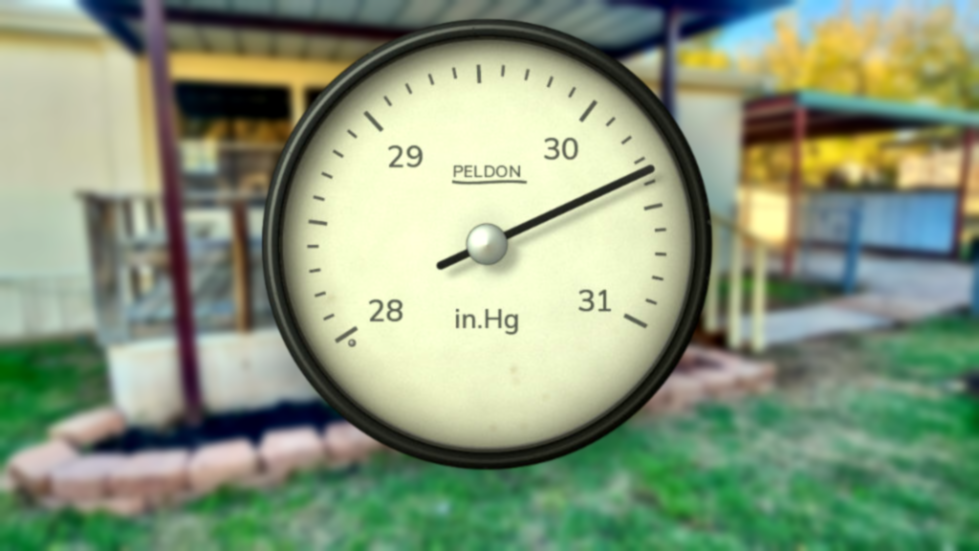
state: 30.35 inHg
